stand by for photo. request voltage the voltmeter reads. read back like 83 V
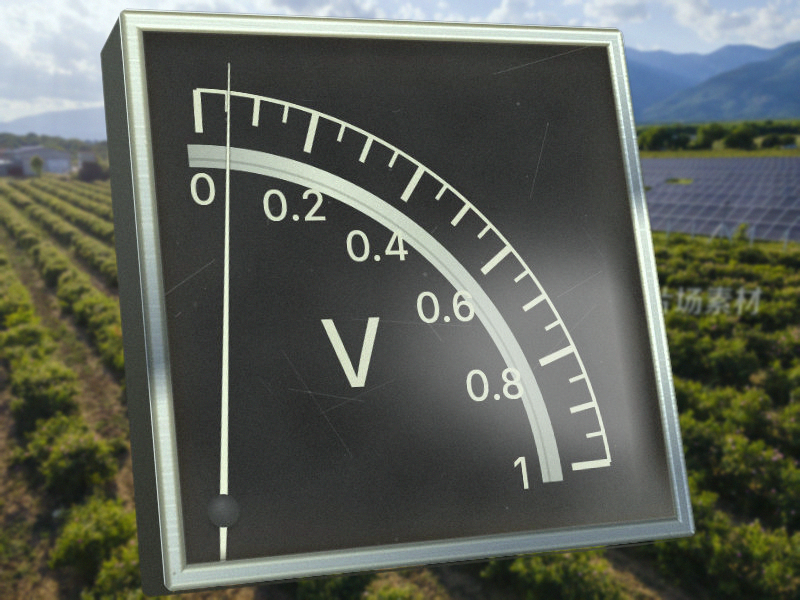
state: 0.05 V
